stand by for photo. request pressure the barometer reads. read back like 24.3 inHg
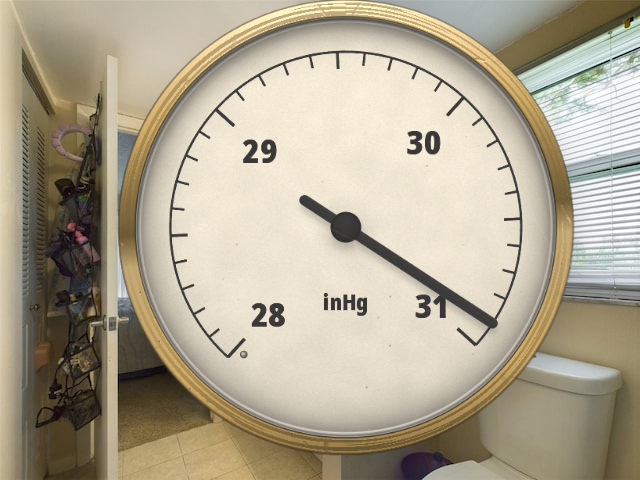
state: 30.9 inHg
